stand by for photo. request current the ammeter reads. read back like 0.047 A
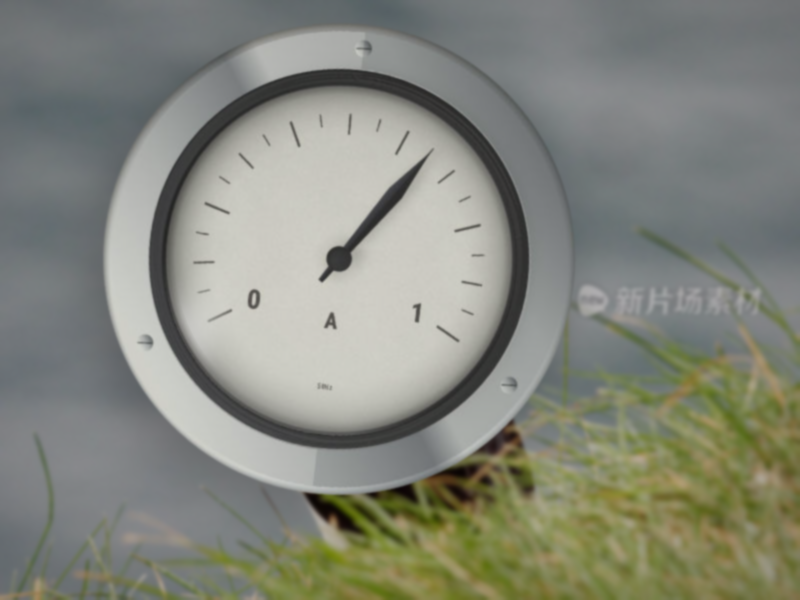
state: 0.65 A
